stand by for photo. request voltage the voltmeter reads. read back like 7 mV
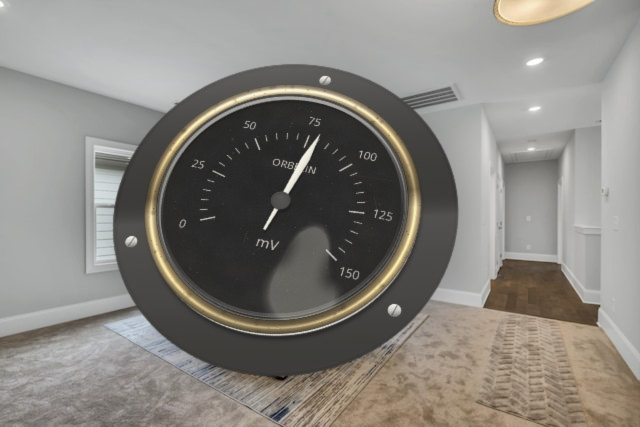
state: 80 mV
